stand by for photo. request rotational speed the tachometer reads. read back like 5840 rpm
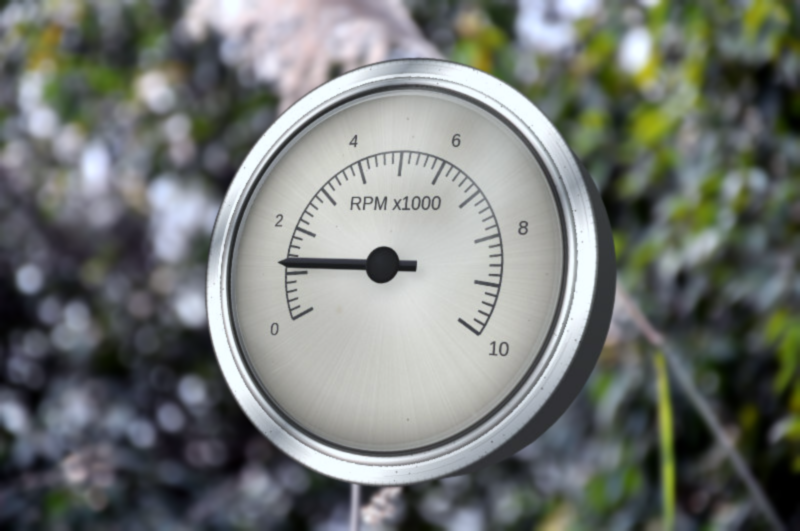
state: 1200 rpm
